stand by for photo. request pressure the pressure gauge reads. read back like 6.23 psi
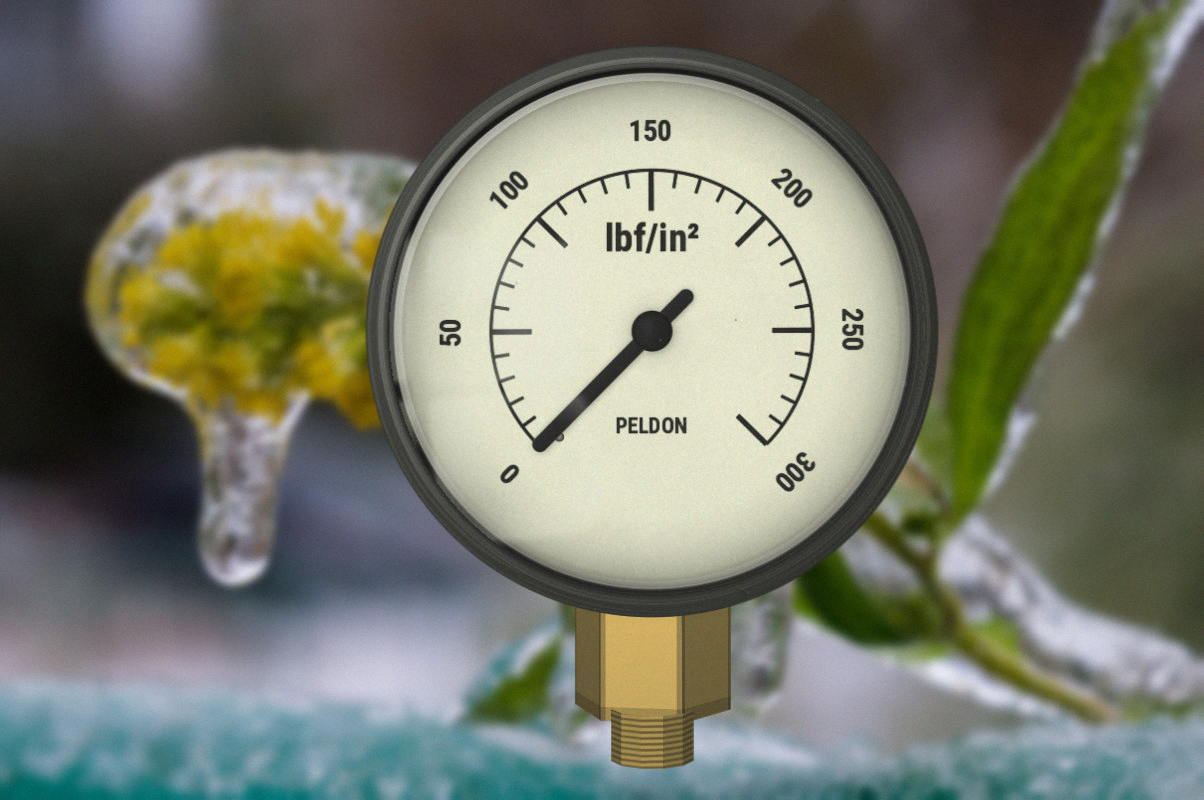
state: 0 psi
